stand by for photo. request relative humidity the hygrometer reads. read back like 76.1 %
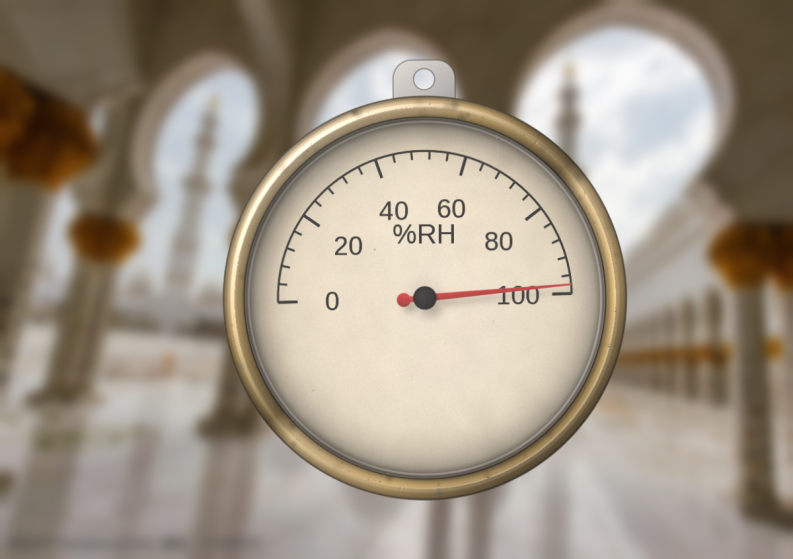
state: 98 %
